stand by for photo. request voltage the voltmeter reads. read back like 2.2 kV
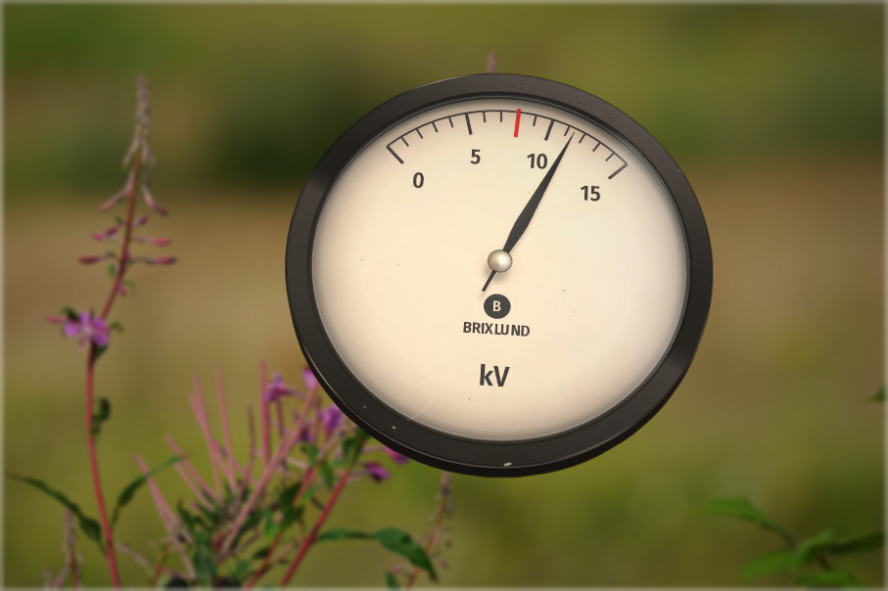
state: 11.5 kV
